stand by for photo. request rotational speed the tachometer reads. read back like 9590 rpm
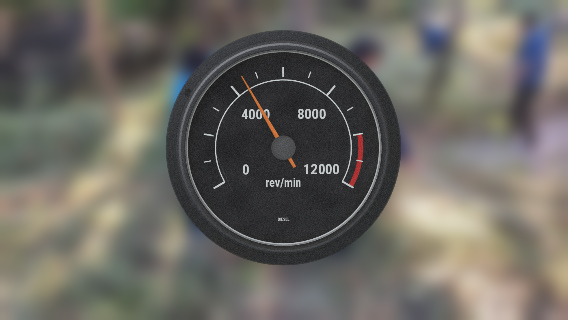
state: 4500 rpm
